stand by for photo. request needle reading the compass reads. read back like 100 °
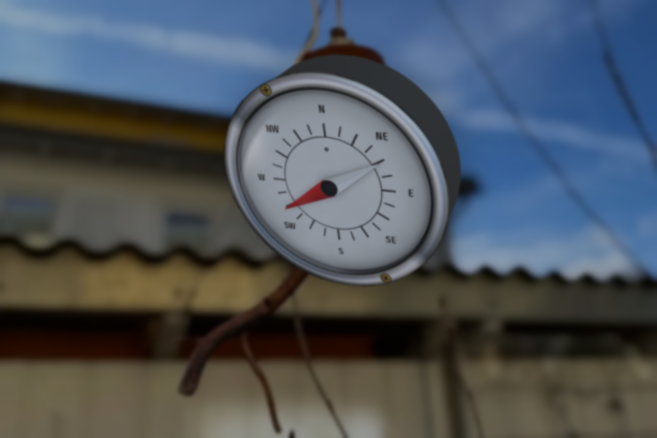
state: 240 °
